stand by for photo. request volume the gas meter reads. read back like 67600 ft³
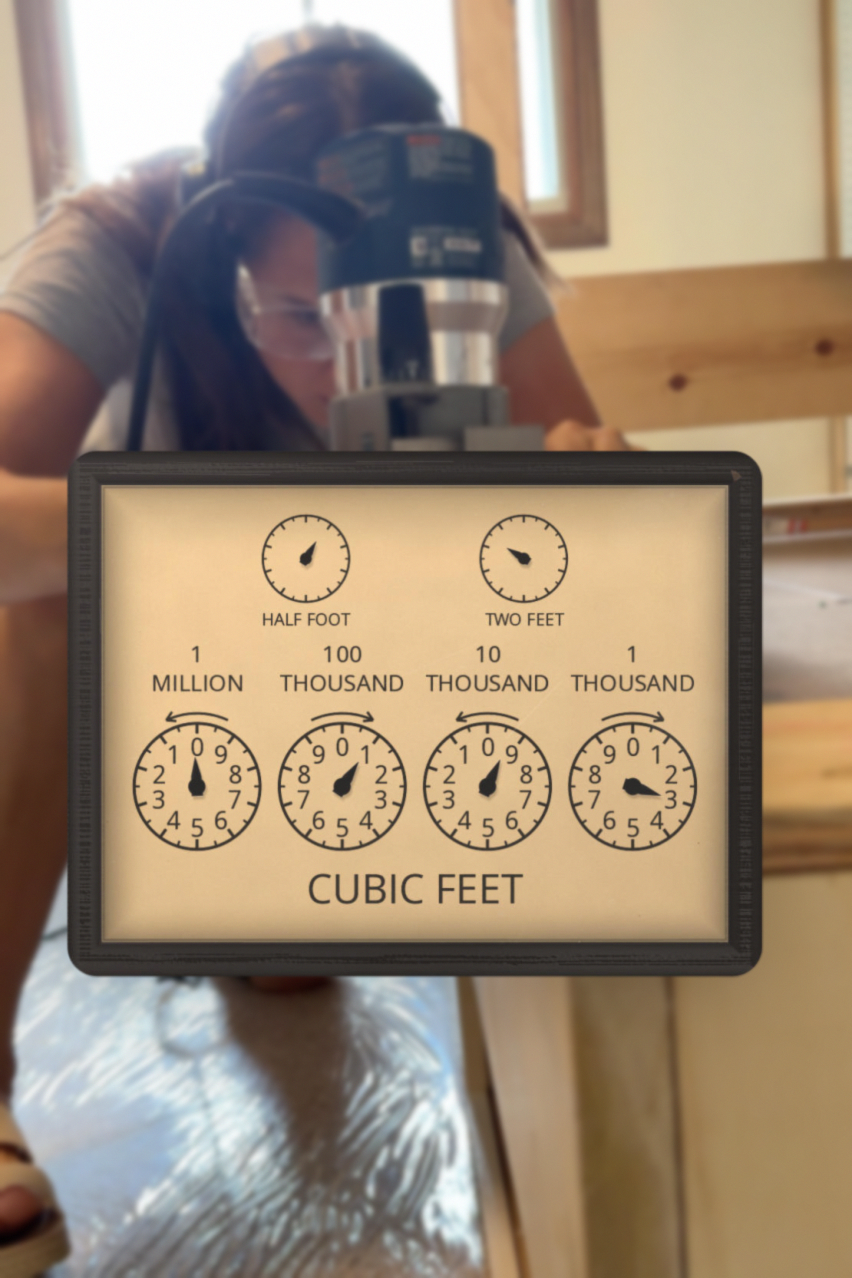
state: 9300 ft³
